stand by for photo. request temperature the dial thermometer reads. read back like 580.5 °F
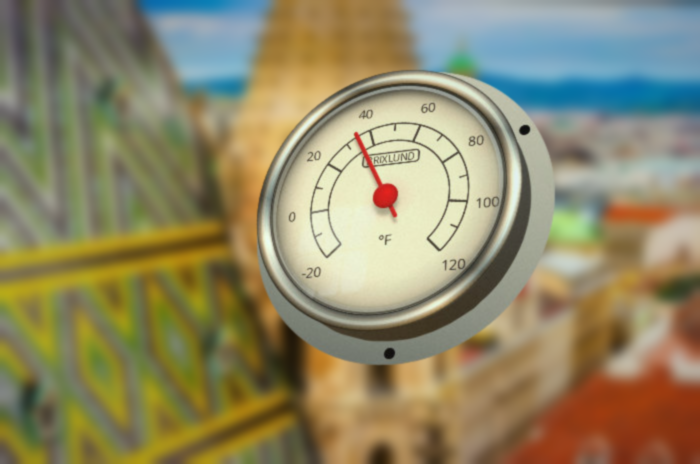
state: 35 °F
